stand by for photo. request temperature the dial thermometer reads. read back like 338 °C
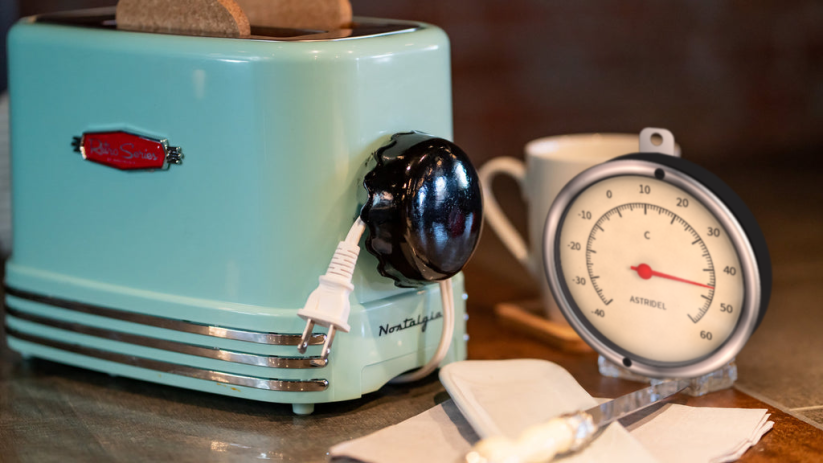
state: 45 °C
